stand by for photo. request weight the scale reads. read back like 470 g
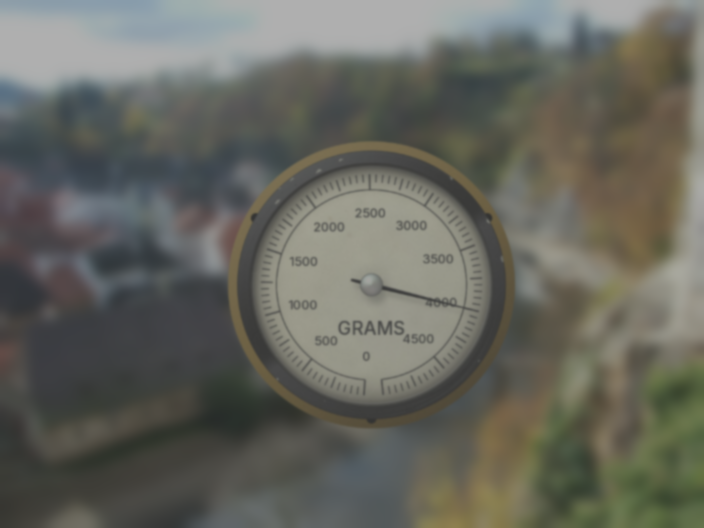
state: 4000 g
